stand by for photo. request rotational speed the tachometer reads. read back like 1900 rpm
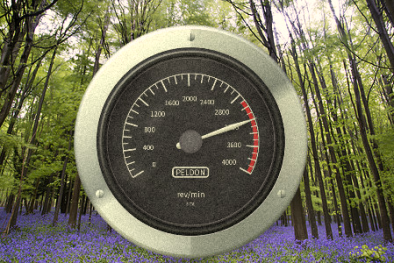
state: 3200 rpm
